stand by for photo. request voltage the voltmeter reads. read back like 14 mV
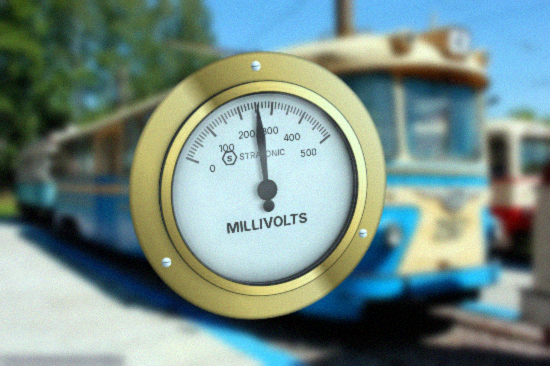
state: 250 mV
